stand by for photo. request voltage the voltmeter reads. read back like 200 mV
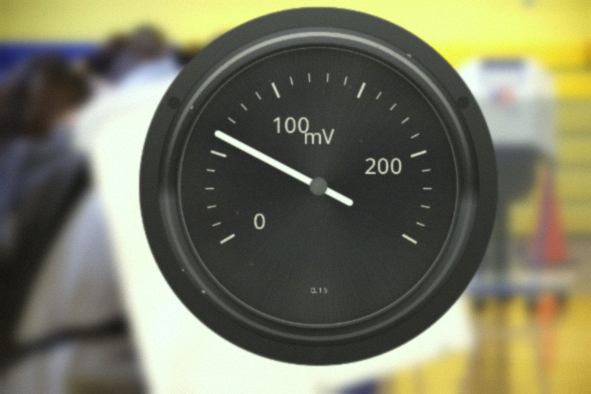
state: 60 mV
